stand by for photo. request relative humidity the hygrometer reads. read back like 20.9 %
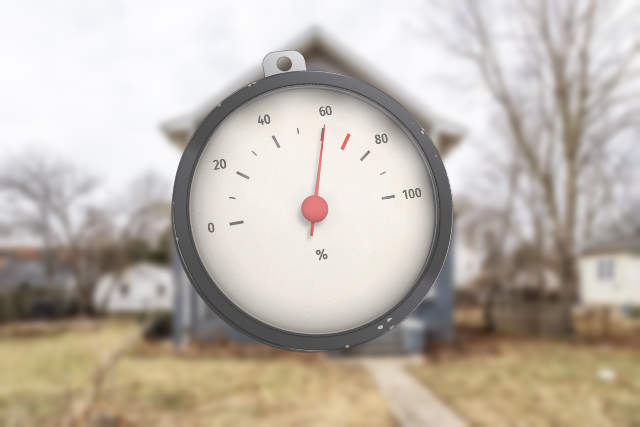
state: 60 %
